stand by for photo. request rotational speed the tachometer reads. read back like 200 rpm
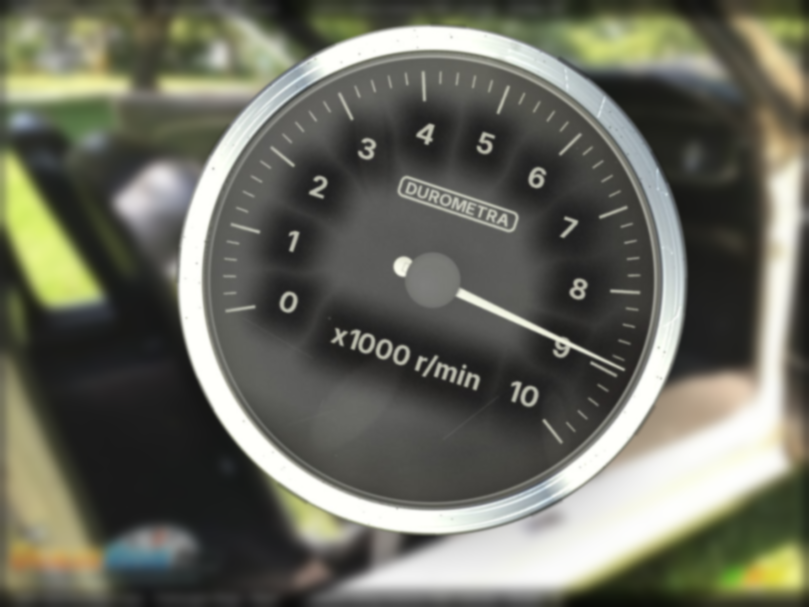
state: 8900 rpm
